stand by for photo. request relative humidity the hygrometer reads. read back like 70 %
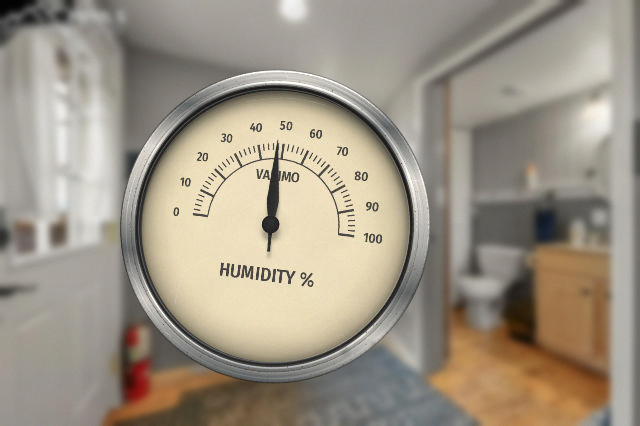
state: 48 %
